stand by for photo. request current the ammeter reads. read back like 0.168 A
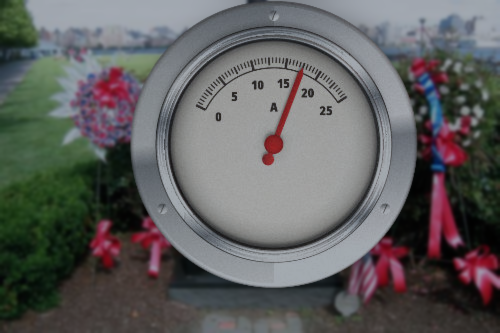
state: 17.5 A
